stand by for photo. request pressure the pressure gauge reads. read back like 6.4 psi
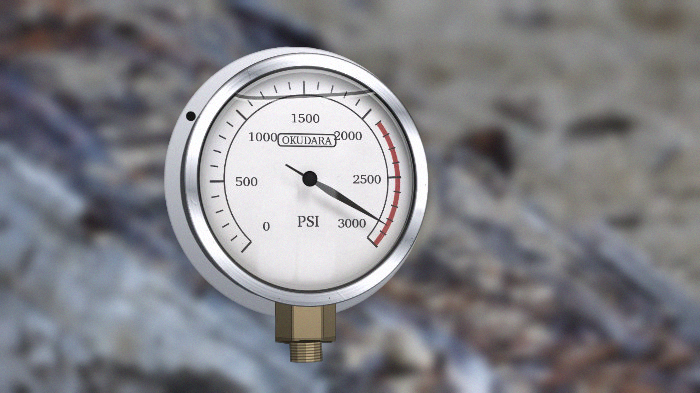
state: 2850 psi
